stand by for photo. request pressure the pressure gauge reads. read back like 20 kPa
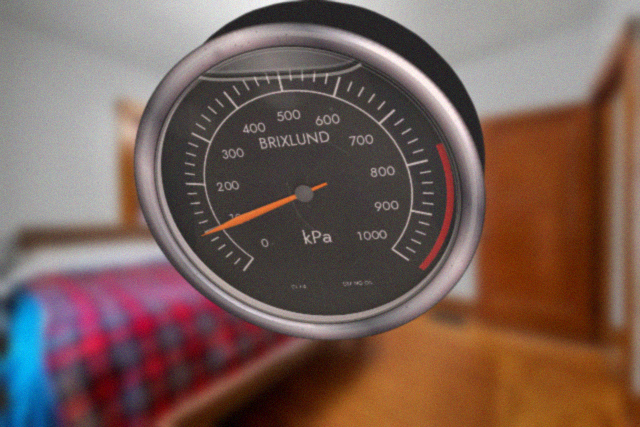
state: 100 kPa
